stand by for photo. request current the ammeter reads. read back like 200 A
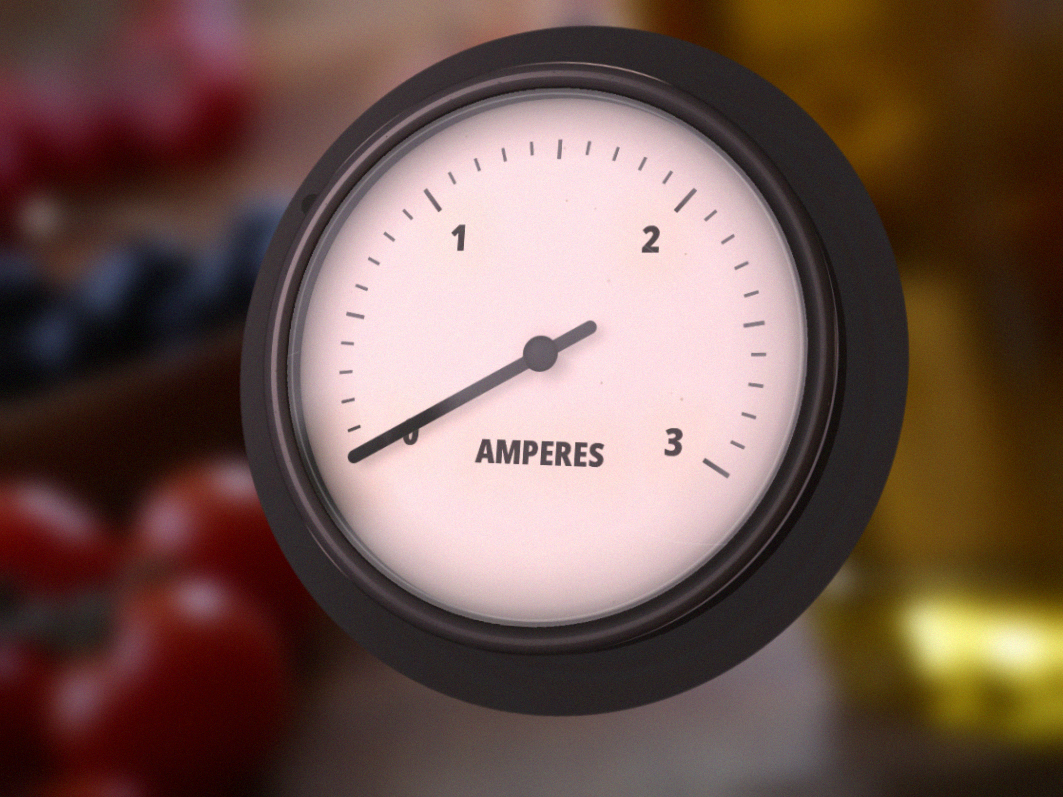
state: 0 A
